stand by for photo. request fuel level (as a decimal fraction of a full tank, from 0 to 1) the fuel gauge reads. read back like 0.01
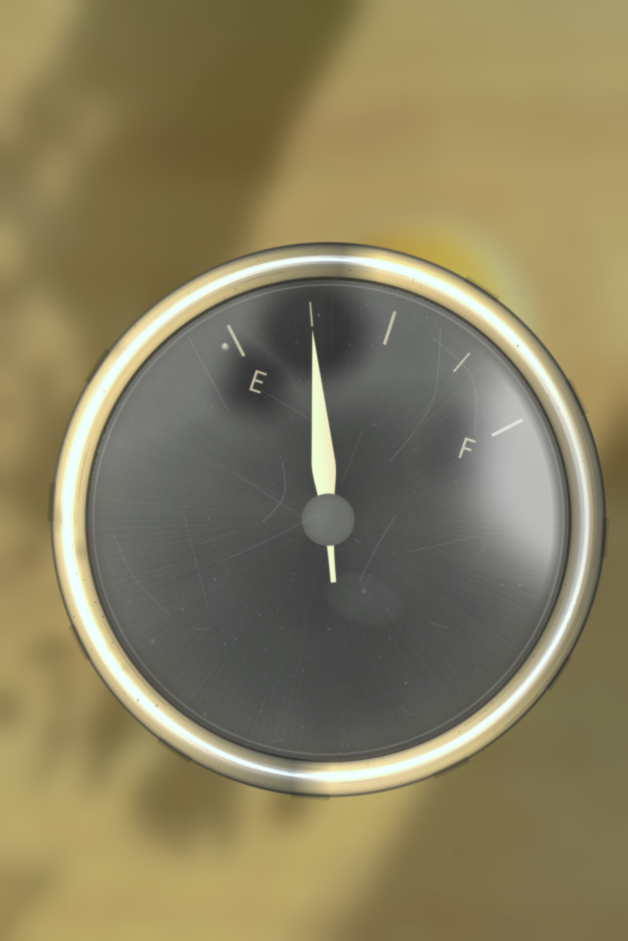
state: 0.25
